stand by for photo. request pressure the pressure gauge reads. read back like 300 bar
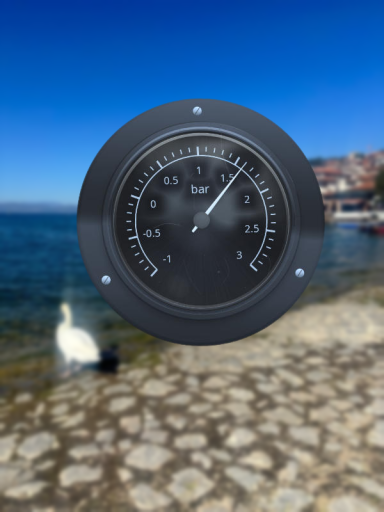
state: 1.6 bar
